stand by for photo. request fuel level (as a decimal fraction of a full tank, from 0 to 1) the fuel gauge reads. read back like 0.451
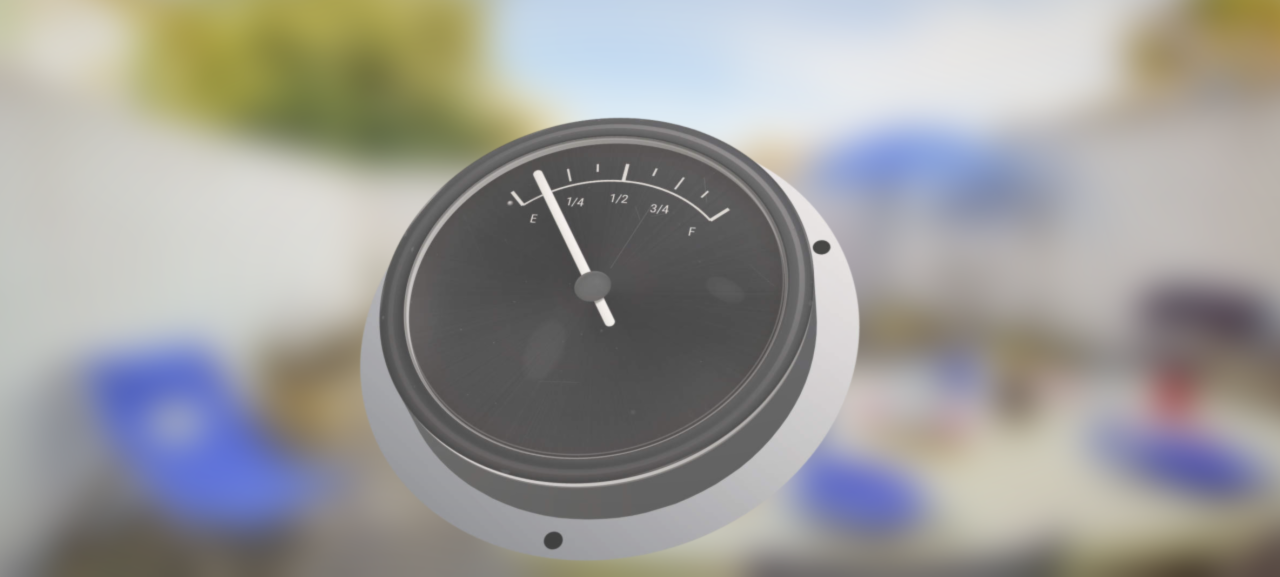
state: 0.125
